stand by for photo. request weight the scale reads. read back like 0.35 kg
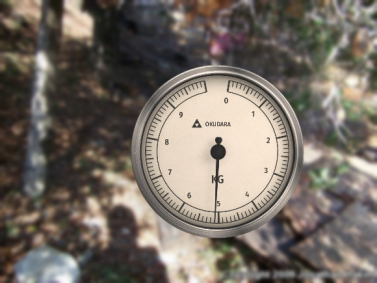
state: 5.1 kg
